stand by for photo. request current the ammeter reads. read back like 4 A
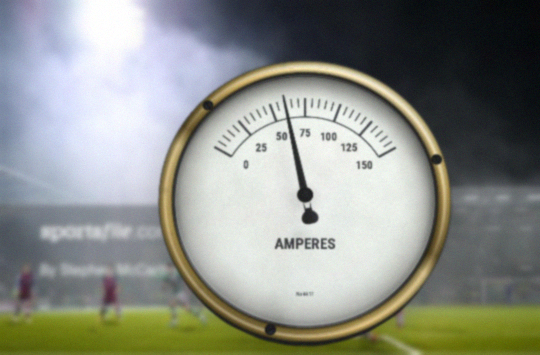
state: 60 A
